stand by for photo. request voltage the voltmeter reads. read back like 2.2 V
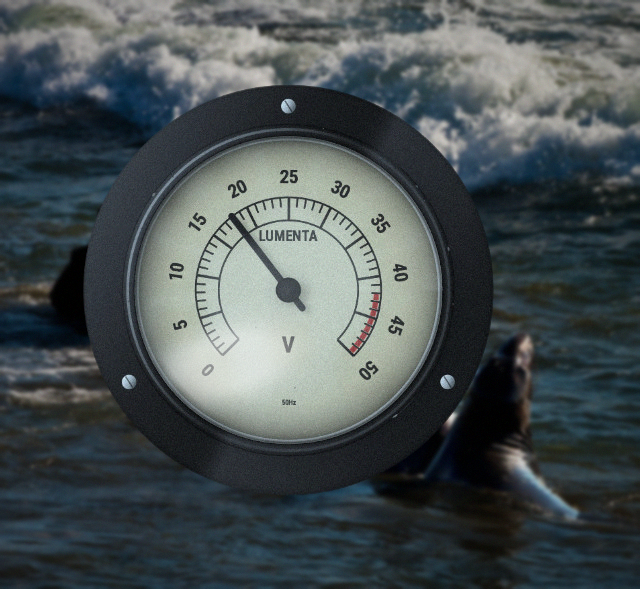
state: 18 V
